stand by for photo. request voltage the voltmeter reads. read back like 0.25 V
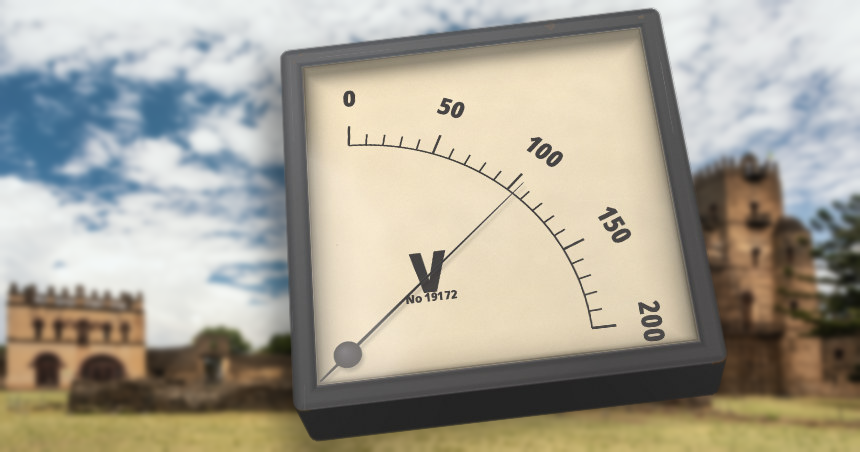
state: 105 V
